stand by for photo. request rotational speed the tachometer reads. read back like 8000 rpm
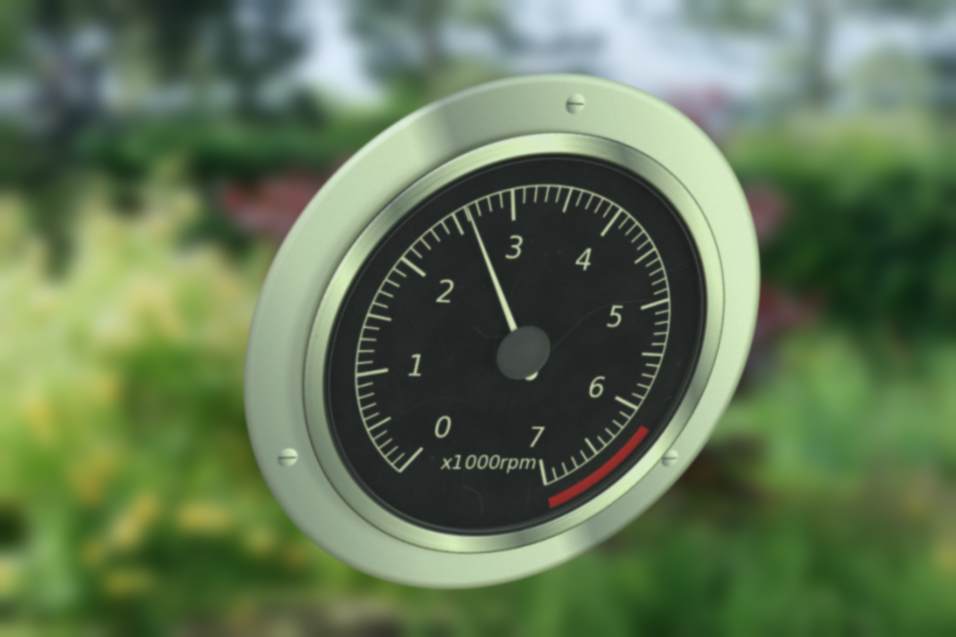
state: 2600 rpm
